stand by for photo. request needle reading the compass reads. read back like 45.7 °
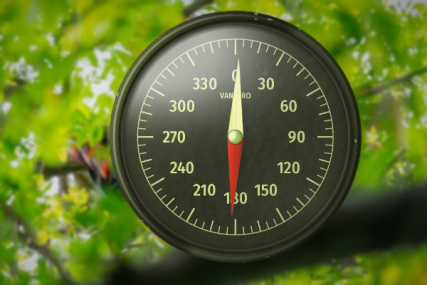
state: 182.5 °
